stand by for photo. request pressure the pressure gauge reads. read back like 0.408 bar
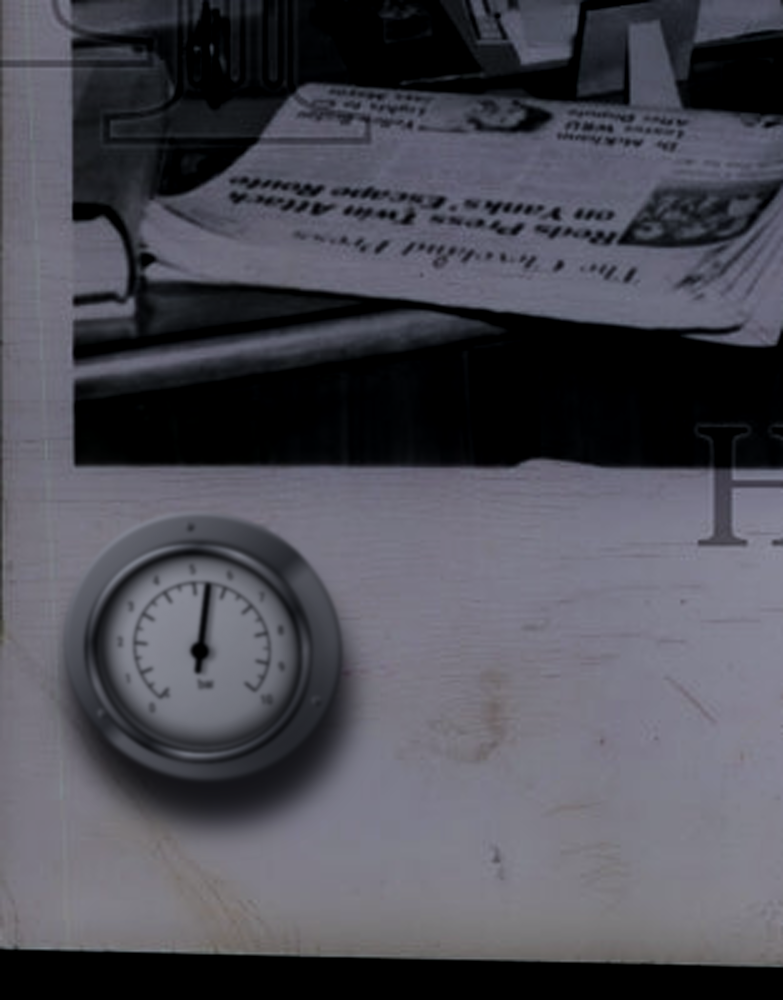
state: 5.5 bar
